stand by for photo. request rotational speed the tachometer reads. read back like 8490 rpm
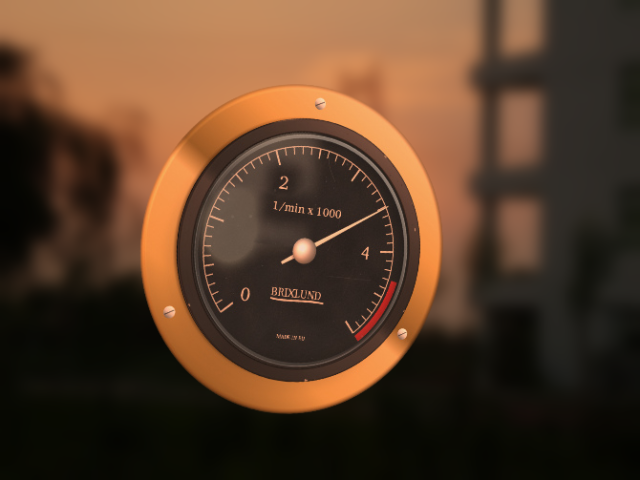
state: 3500 rpm
